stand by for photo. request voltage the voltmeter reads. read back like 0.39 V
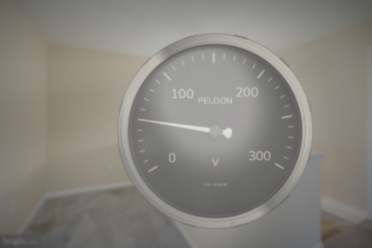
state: 50 V
